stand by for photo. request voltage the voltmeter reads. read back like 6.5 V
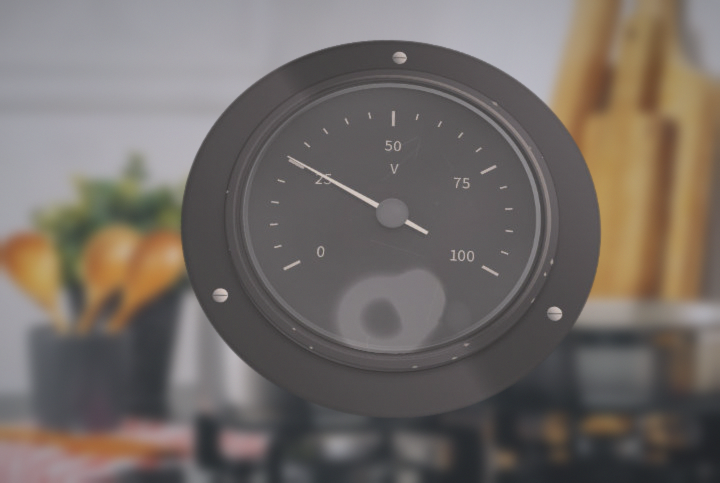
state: 25 V
